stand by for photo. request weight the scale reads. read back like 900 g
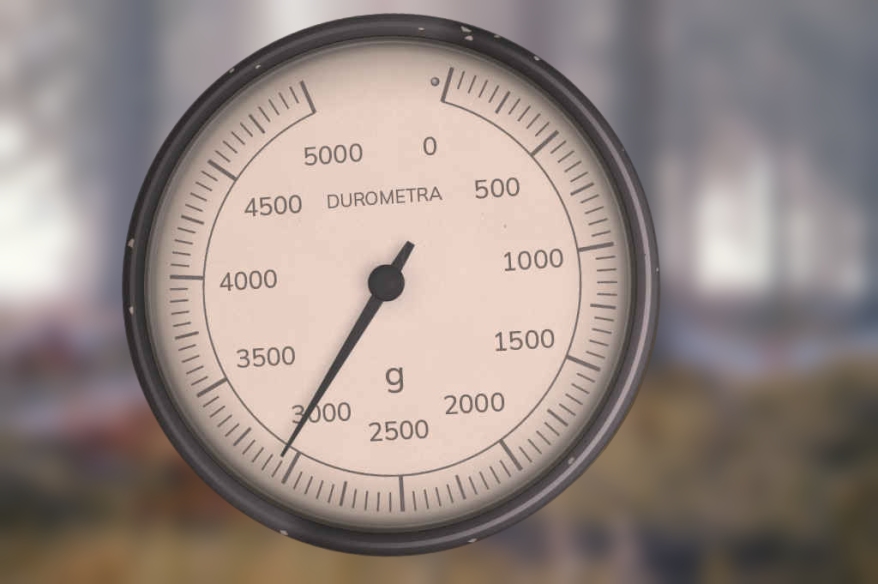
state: 3050 g
